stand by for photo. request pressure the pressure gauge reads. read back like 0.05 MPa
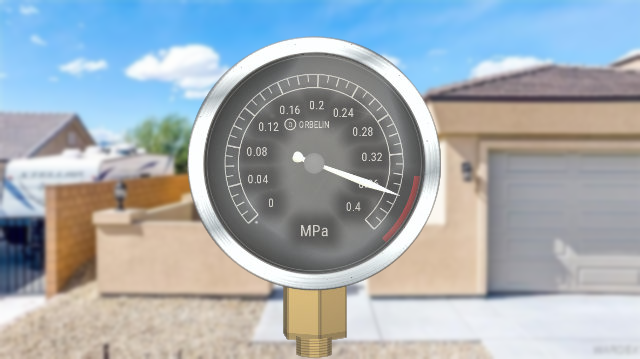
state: 0.36 MPa
